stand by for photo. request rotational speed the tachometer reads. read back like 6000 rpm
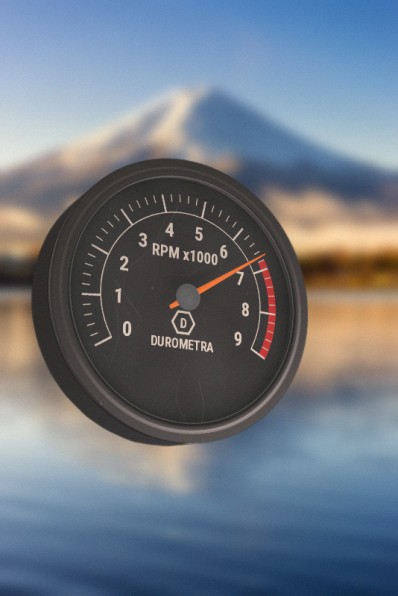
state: 6700 rpm
